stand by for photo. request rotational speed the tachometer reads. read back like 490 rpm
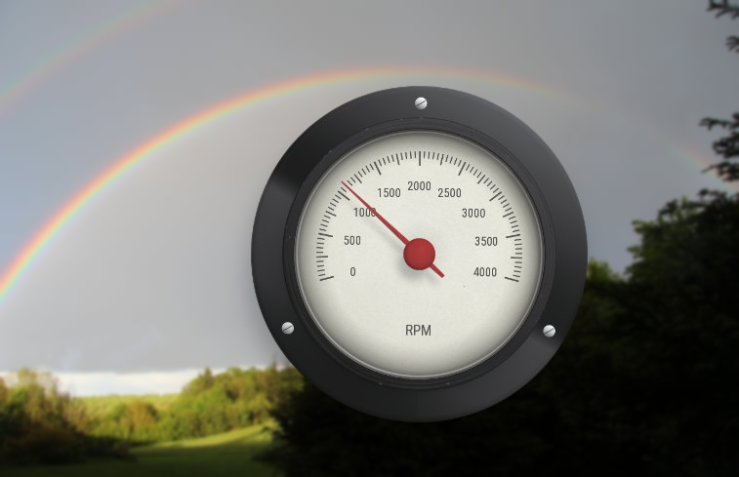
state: 1100 rpm
